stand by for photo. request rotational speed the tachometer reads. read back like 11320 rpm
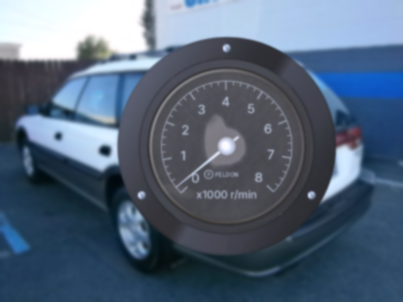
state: 200 rpm
